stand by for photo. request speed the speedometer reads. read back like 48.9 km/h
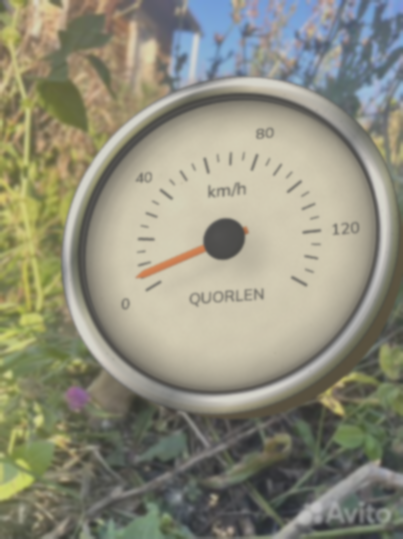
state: 5 km/h
